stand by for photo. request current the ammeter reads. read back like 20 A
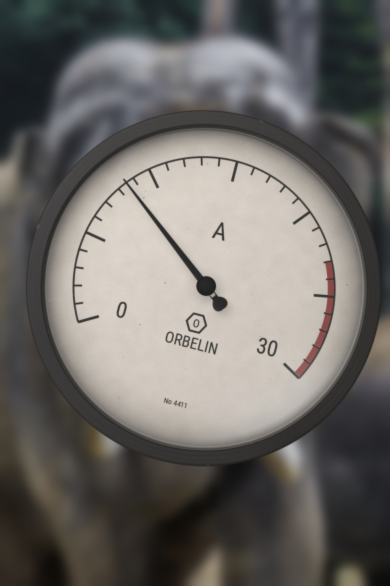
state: 8.5 A
